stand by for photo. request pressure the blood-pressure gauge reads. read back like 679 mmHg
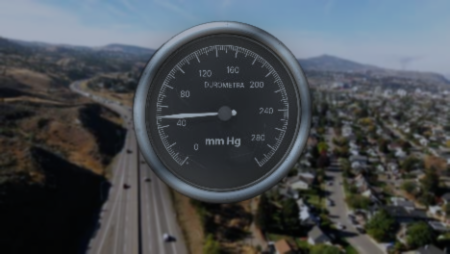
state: 50 mmHg
